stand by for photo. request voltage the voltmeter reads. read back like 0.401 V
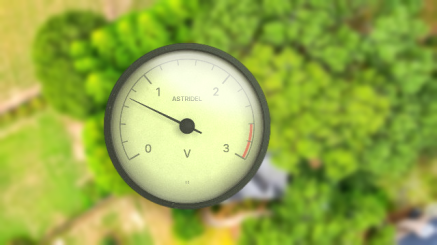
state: 0.7 V
